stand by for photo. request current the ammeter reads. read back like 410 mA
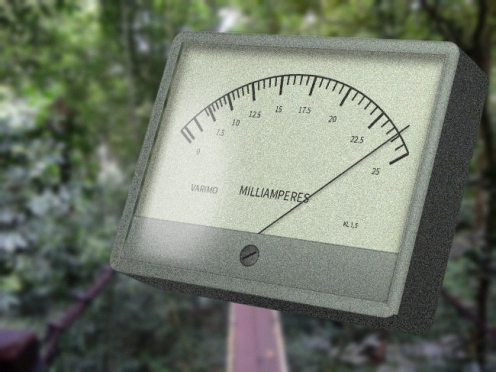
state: 24 mA
